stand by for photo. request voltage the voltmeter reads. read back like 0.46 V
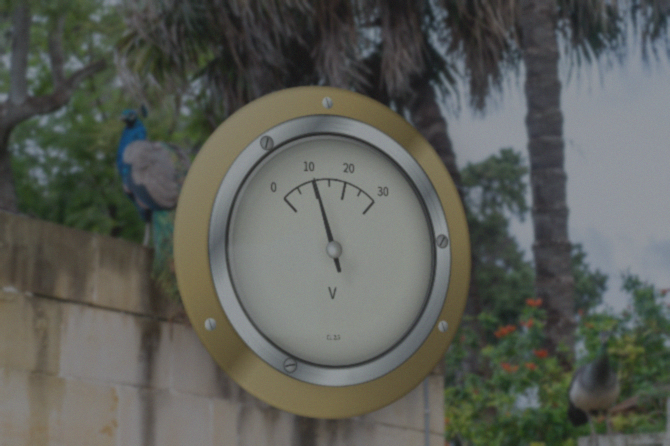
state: 10 V
